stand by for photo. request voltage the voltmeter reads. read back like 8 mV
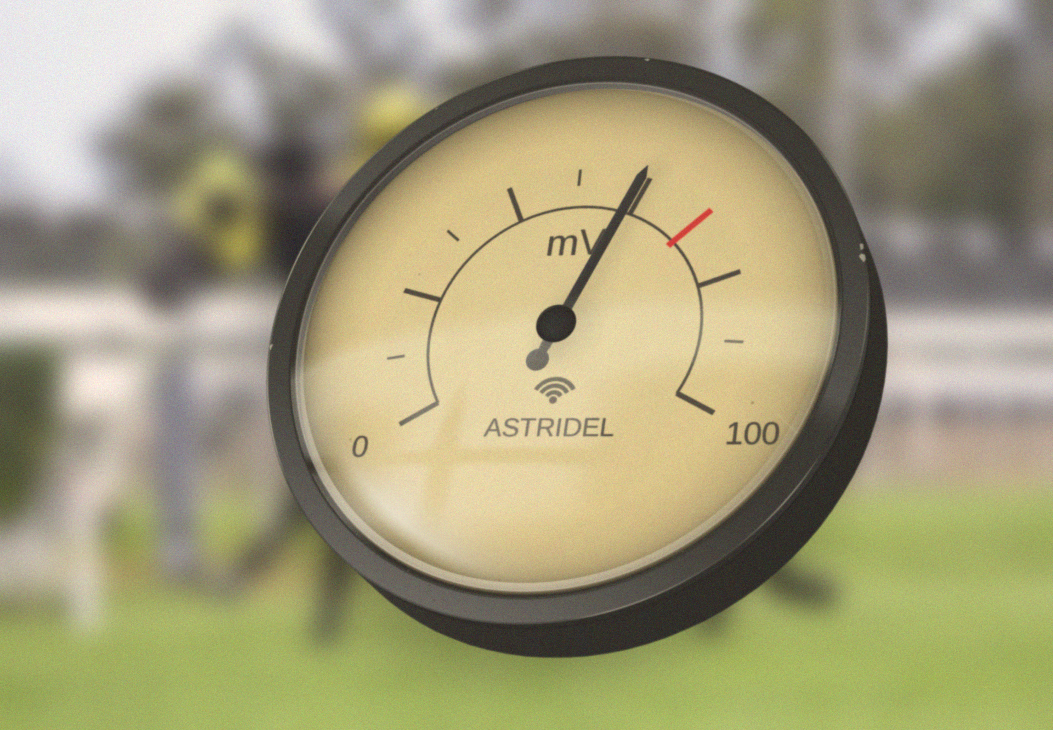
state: 60 mV
